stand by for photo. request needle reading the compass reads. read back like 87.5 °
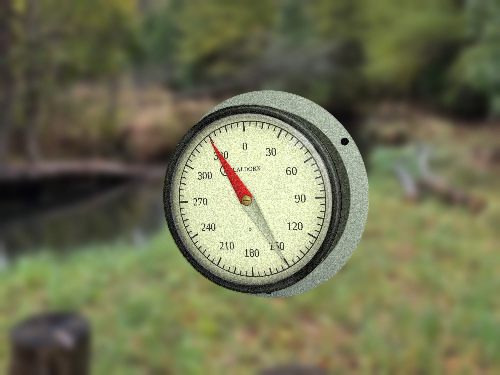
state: 330 °
